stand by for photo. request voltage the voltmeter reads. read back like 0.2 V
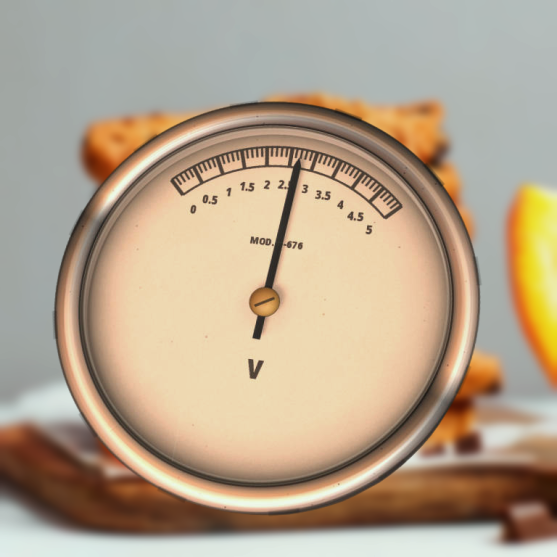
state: 2.7 V
